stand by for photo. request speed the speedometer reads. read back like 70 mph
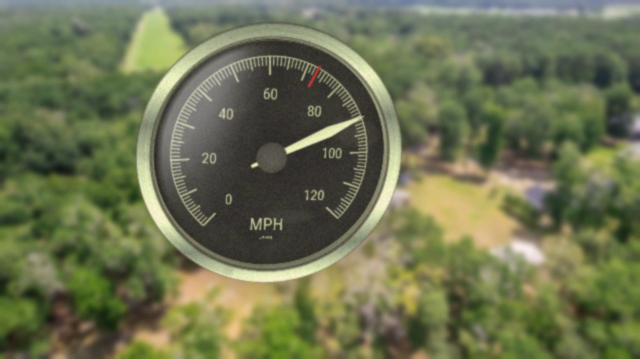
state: 90 mph
